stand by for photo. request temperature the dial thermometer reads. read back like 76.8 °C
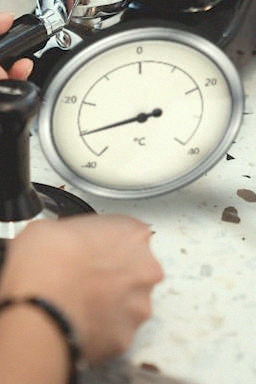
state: -30 °C
